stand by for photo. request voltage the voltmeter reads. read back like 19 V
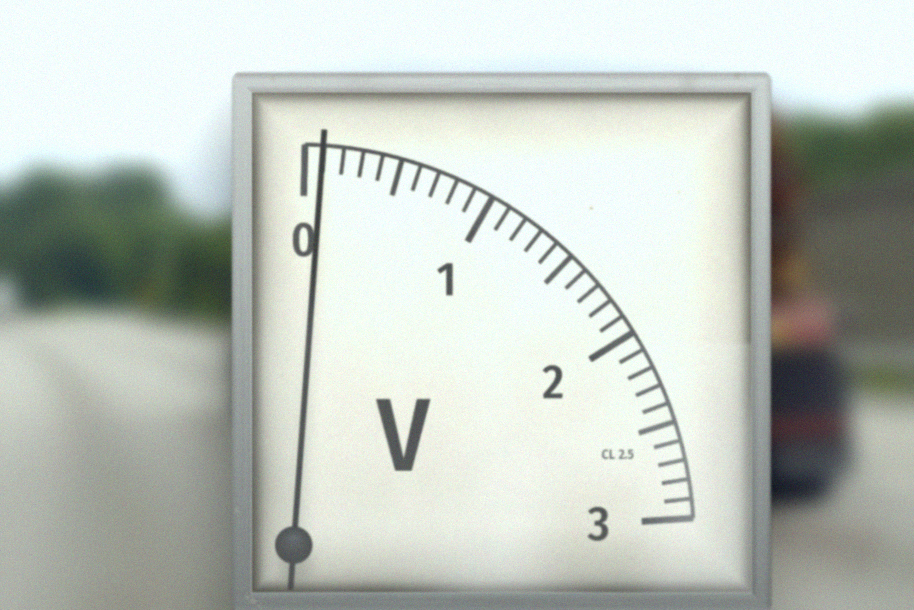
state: 0.1 V
